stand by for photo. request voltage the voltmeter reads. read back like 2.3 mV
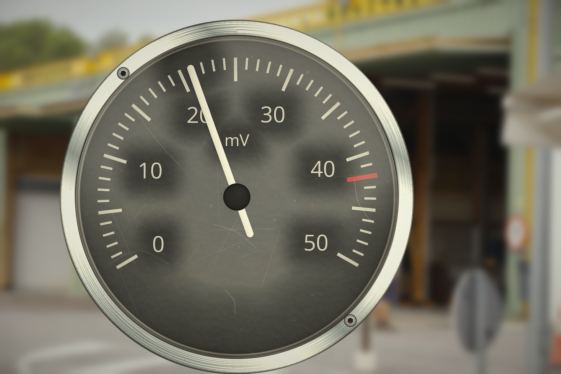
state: 21 mV
